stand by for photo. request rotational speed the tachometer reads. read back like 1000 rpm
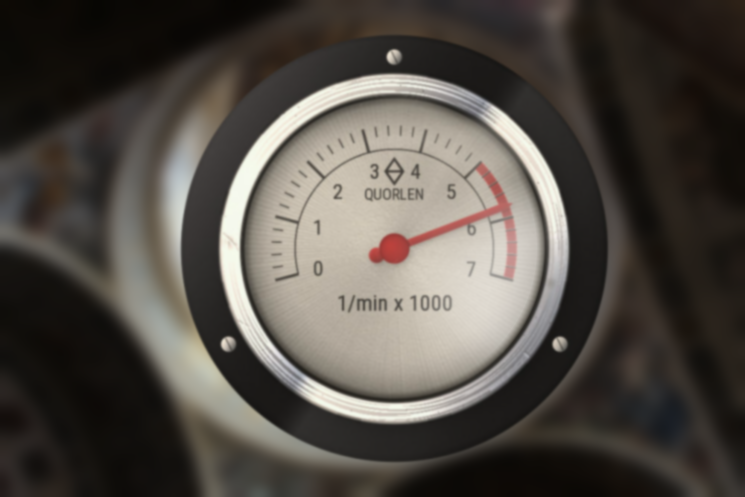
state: 5800 rpm
